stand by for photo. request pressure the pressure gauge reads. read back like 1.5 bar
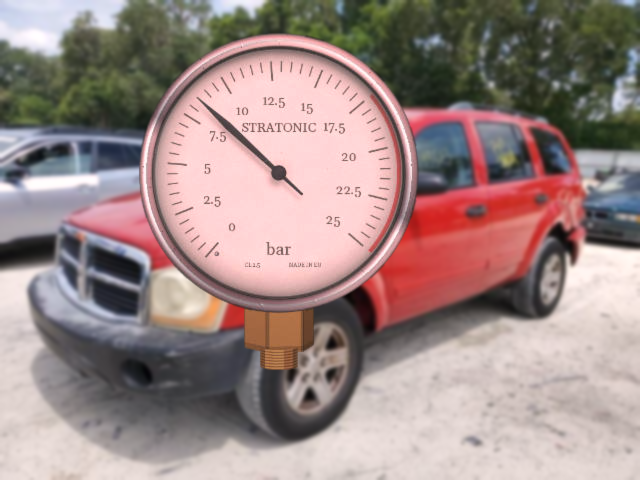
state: 8.5 bar
